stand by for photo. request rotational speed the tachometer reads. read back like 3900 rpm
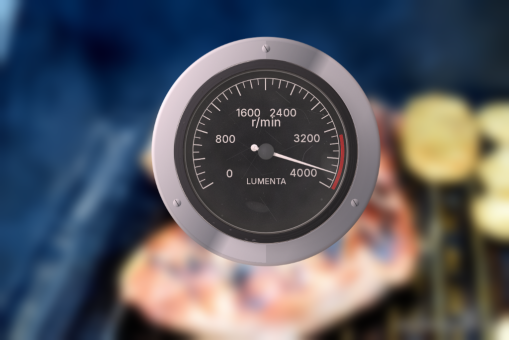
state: 3800 rpm
